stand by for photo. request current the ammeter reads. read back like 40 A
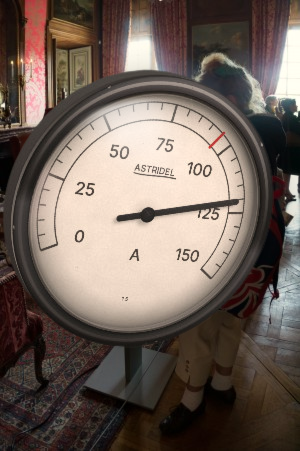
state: 120 A
